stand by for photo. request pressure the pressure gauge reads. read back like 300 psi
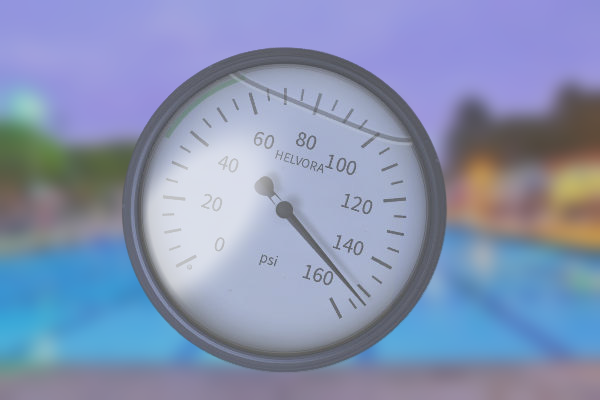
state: 152.5 psi
